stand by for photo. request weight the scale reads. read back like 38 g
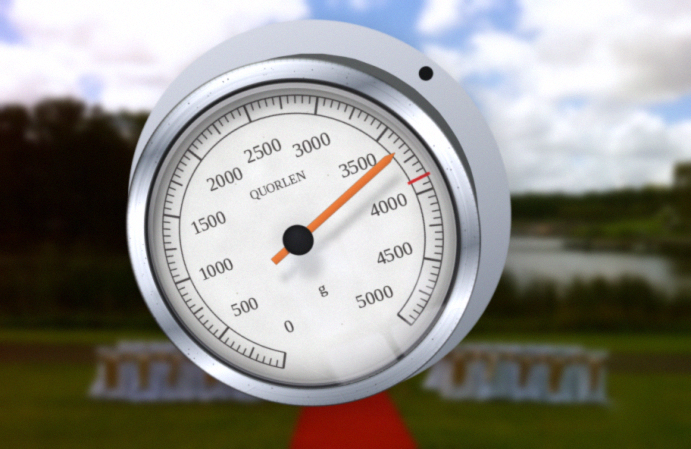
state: 3650 g
